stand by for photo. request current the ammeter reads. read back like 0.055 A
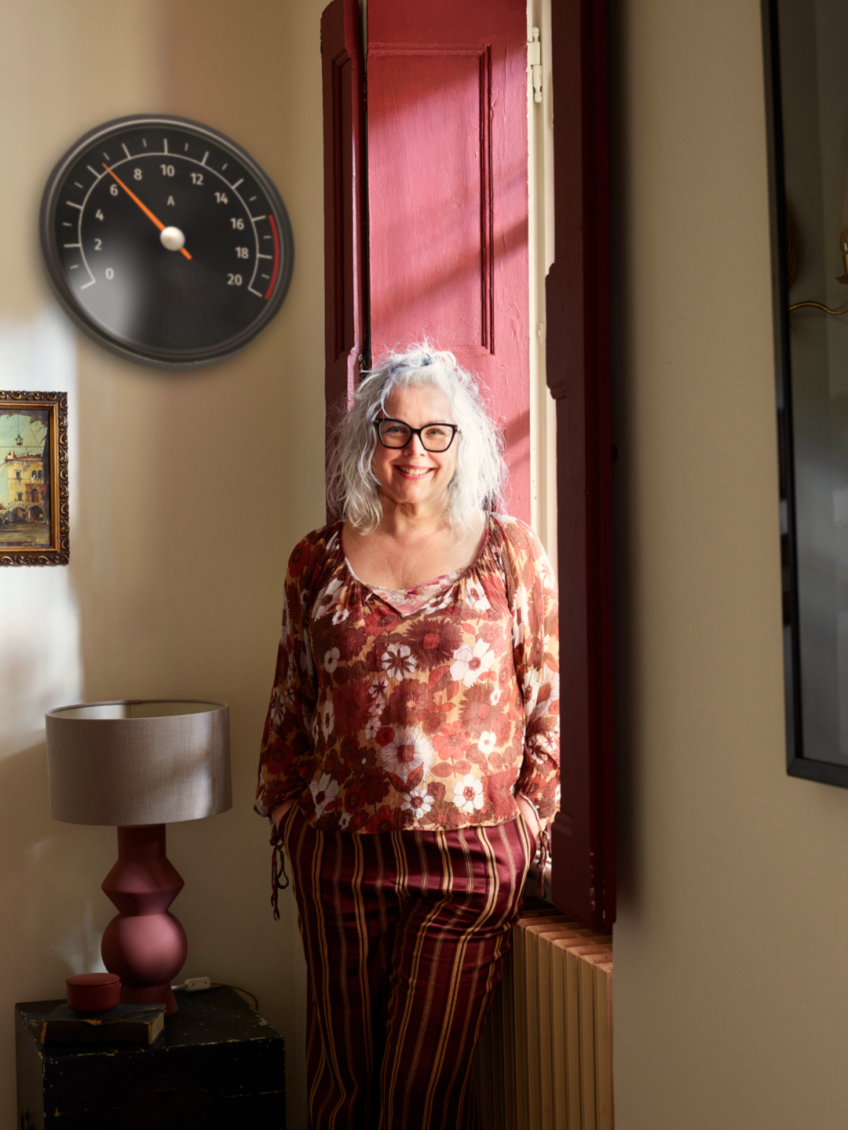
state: 6.5 A
